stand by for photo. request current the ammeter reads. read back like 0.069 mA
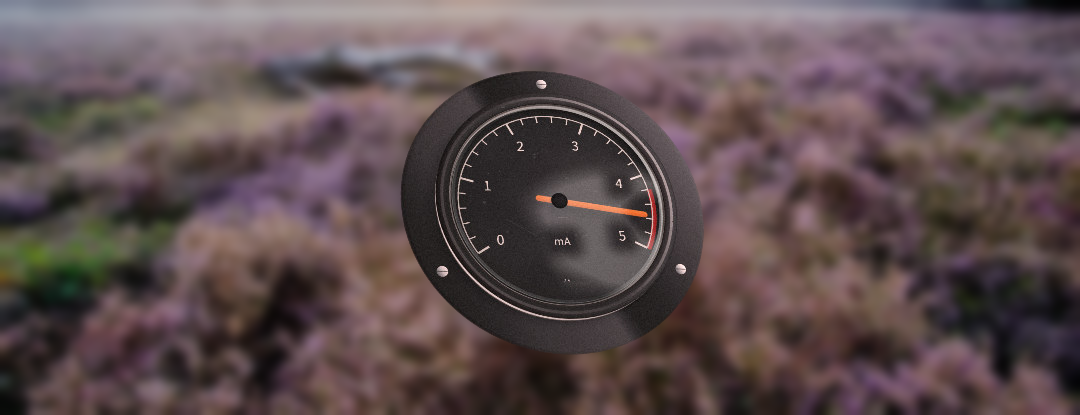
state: 4.6 mA
